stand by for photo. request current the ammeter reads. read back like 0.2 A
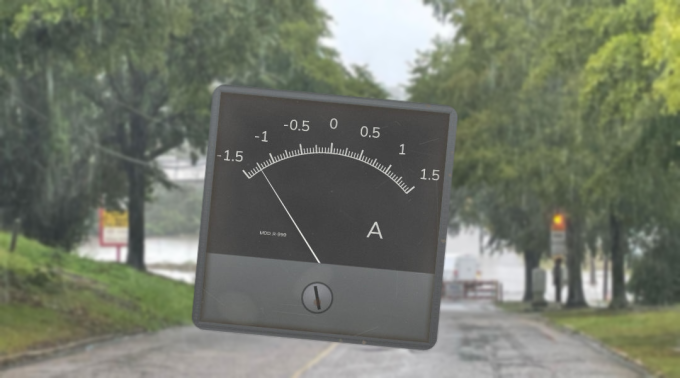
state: -1.25 A
